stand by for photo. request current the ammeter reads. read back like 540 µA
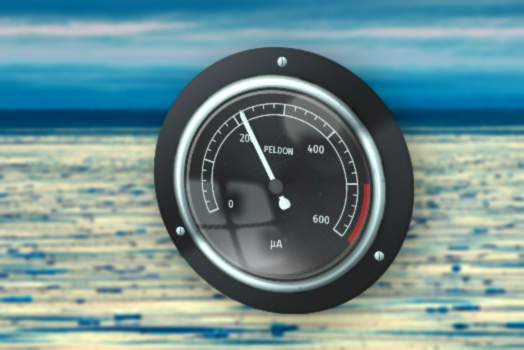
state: 220 µA
